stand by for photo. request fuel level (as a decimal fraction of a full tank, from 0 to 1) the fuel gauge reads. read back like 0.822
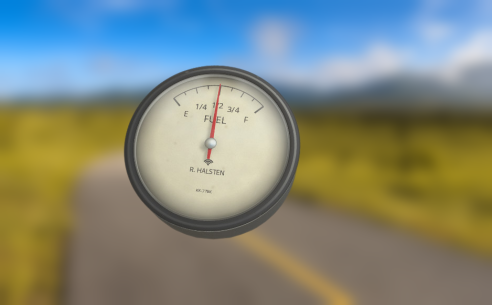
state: 0.5
